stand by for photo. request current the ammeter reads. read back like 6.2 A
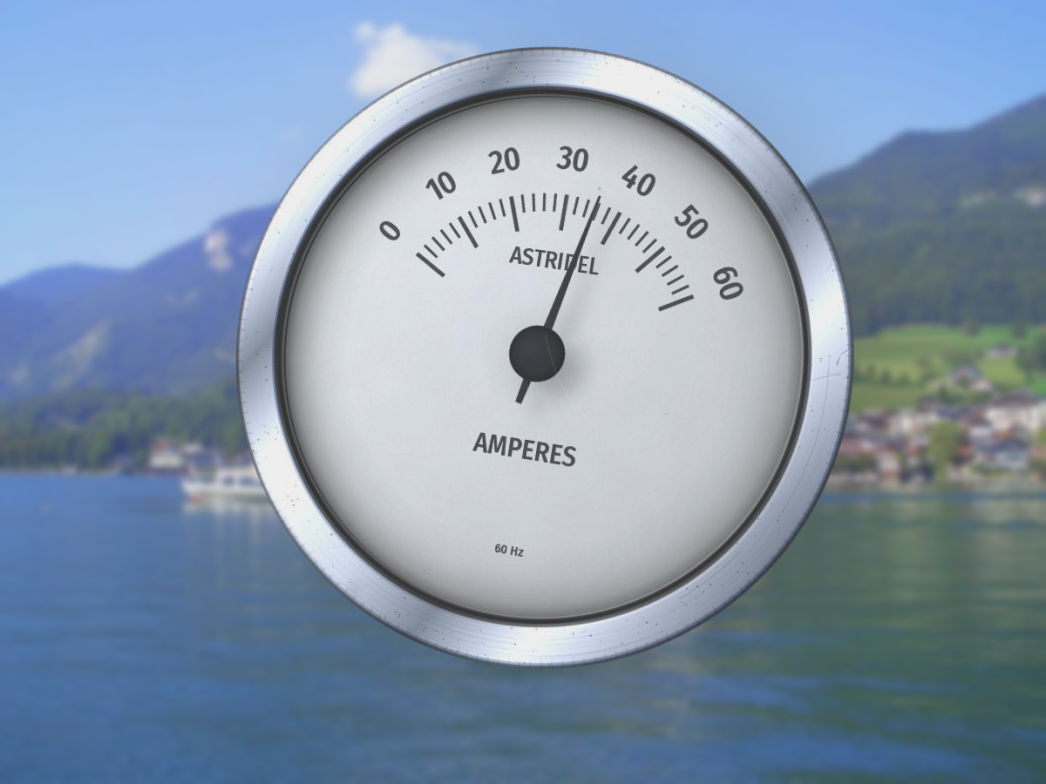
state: 36 A
